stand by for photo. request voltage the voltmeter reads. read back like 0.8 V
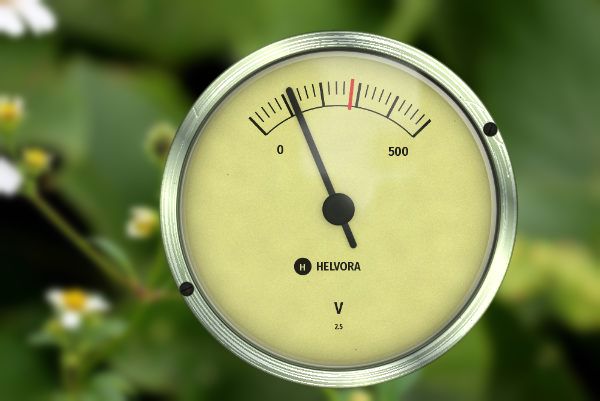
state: 120 V
